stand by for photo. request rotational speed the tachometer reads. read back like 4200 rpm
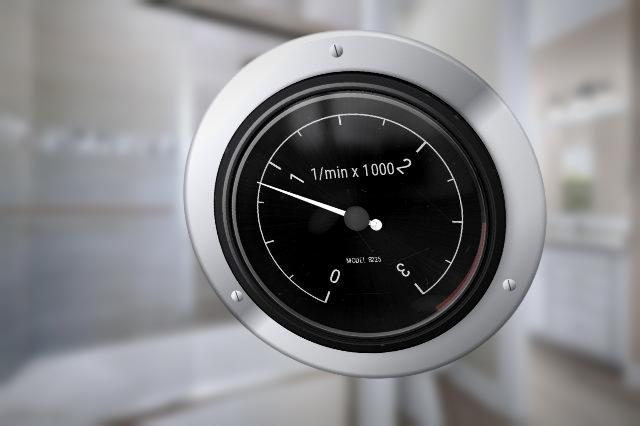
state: 875 rpm
